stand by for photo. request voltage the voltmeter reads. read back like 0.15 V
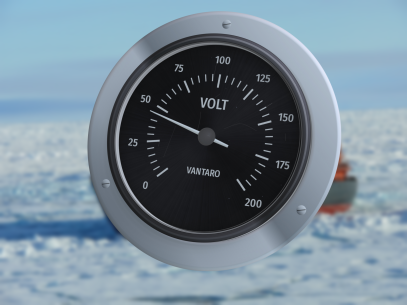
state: 45 V
